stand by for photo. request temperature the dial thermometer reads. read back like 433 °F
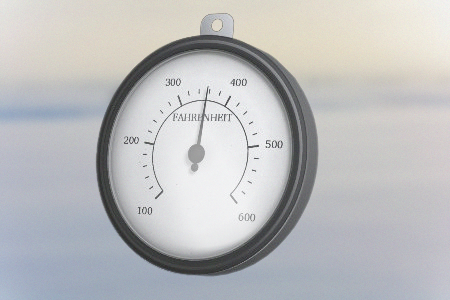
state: 360 °F
